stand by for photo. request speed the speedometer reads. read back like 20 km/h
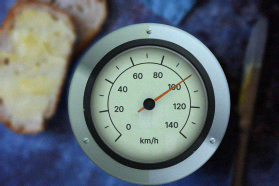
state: 100 km/h
